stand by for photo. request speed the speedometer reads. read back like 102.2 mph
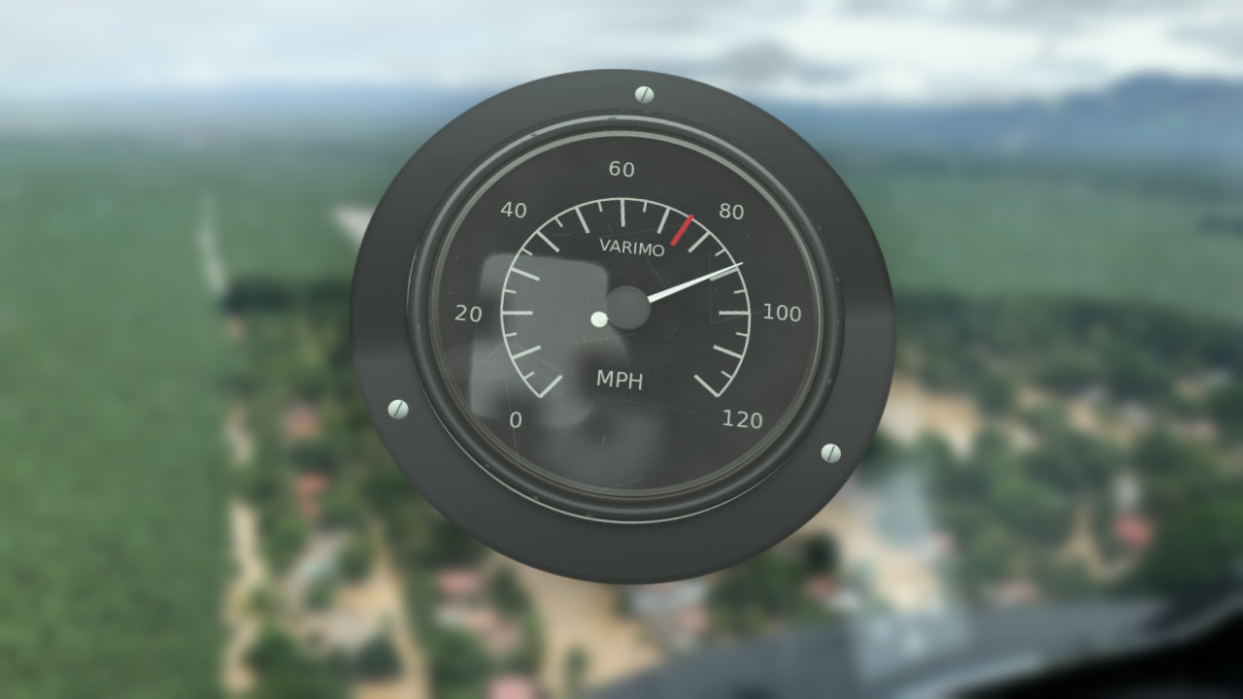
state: 90 mph
